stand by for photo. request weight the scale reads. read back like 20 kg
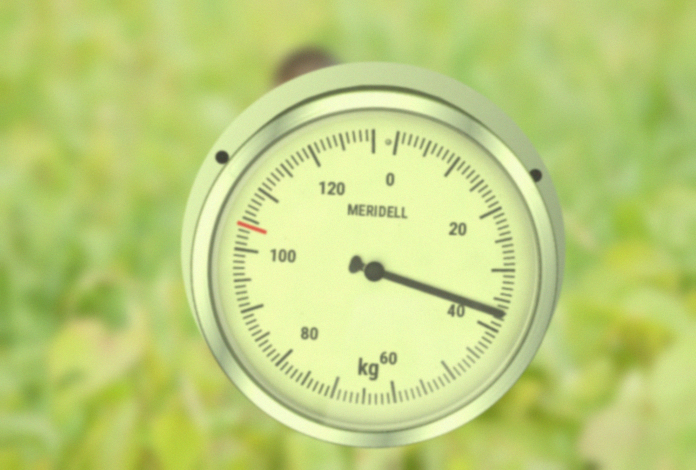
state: 37 kg
